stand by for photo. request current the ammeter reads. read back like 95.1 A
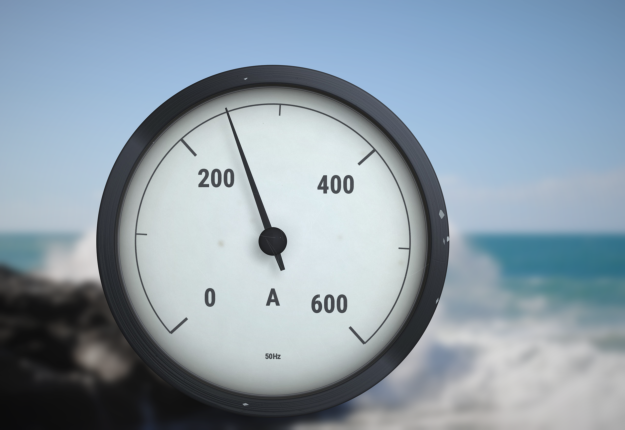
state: 250 A
